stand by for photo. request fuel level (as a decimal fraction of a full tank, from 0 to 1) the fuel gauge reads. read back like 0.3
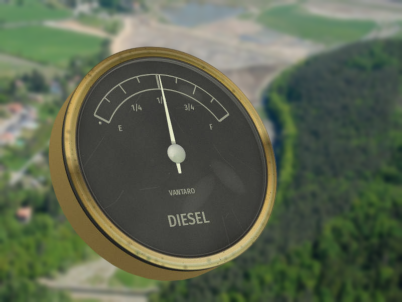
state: 0.5
